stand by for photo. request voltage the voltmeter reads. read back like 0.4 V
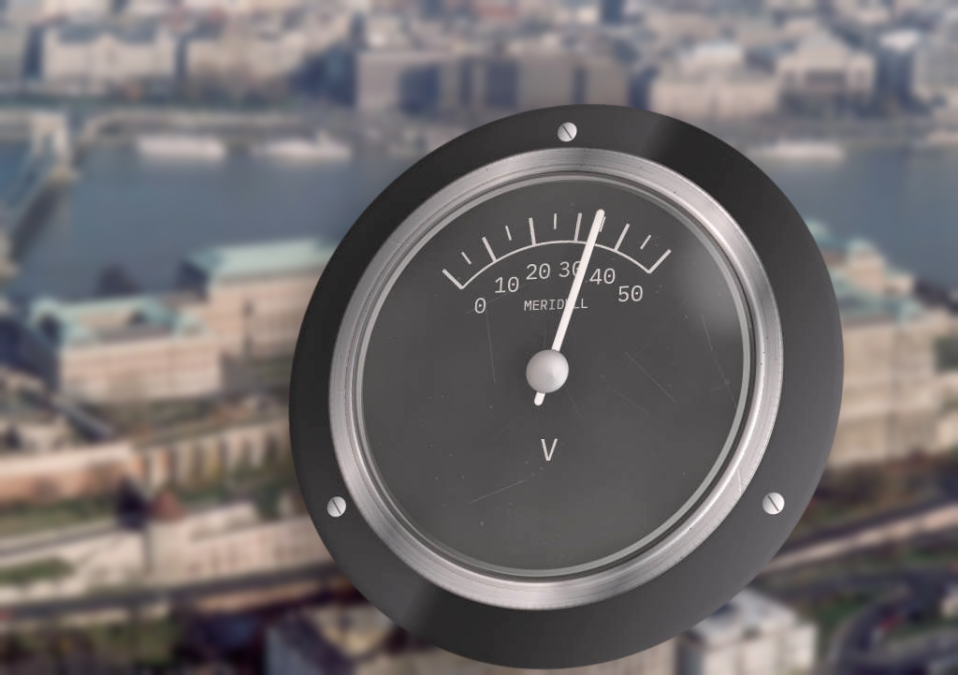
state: 35 V
